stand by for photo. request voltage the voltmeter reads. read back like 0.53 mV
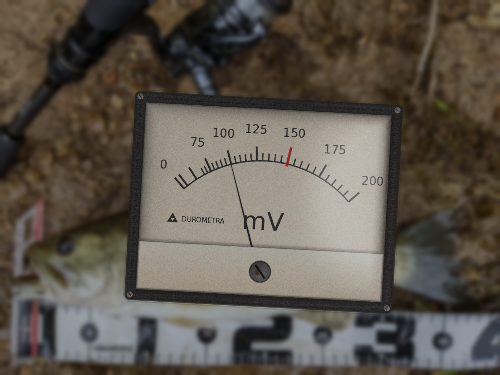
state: 100 mV
